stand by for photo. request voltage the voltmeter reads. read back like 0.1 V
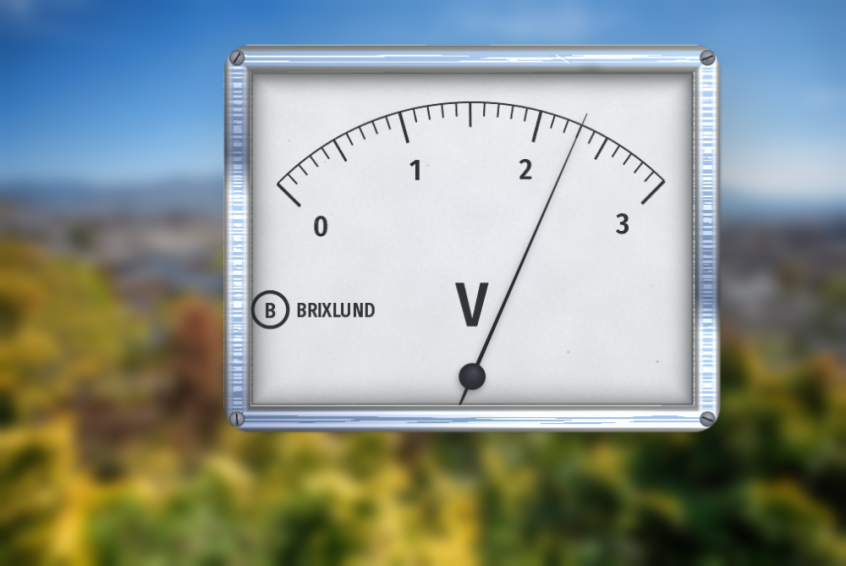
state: 2.3 V
